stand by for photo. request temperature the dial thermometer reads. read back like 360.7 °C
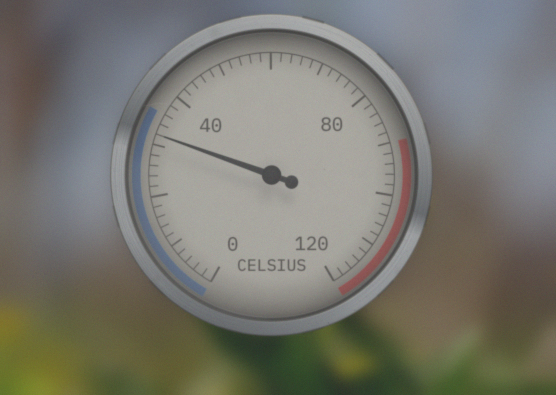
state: 32 °C
